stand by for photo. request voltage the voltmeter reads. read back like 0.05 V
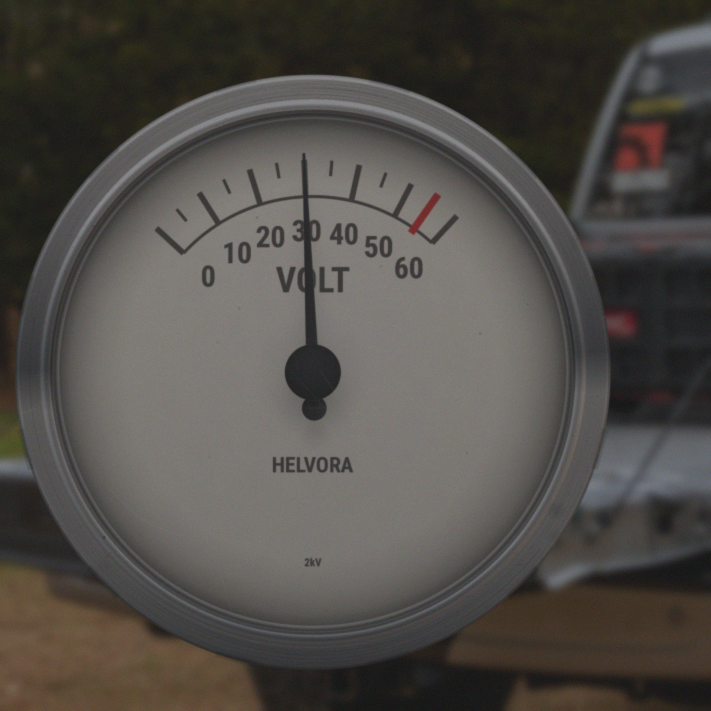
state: 30 V
